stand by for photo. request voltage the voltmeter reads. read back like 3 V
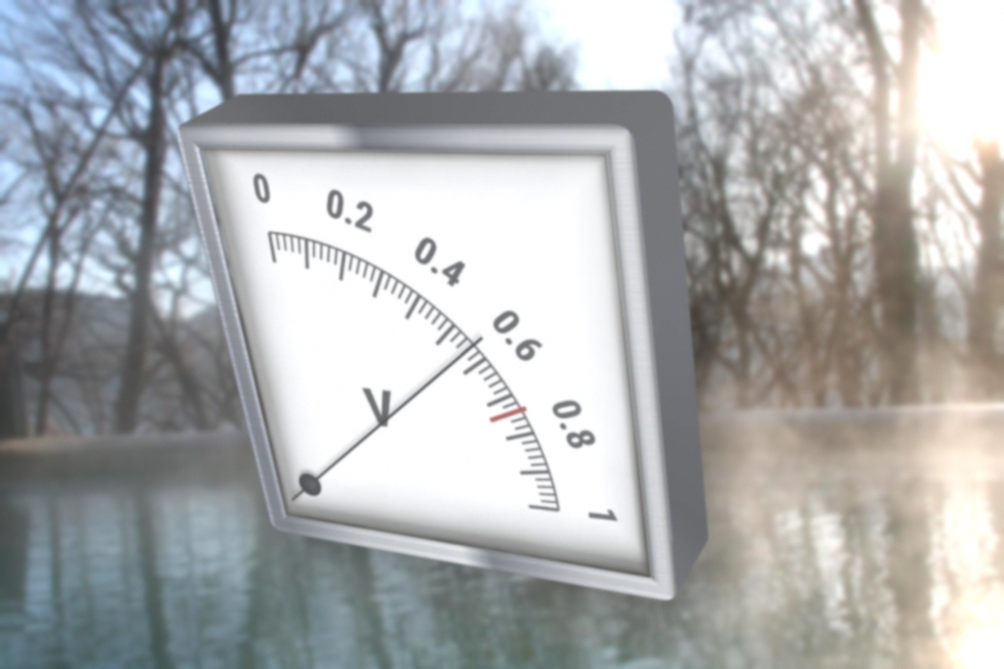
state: 0.56 V
